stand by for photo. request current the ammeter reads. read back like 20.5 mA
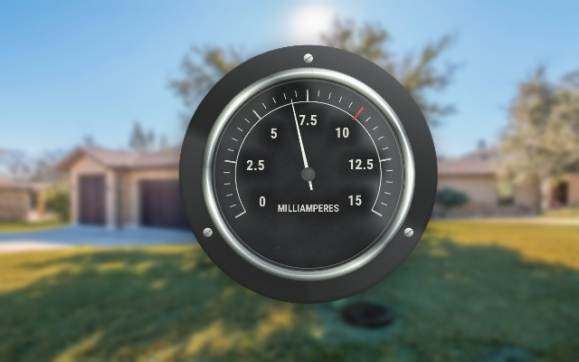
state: 6.75 mA
